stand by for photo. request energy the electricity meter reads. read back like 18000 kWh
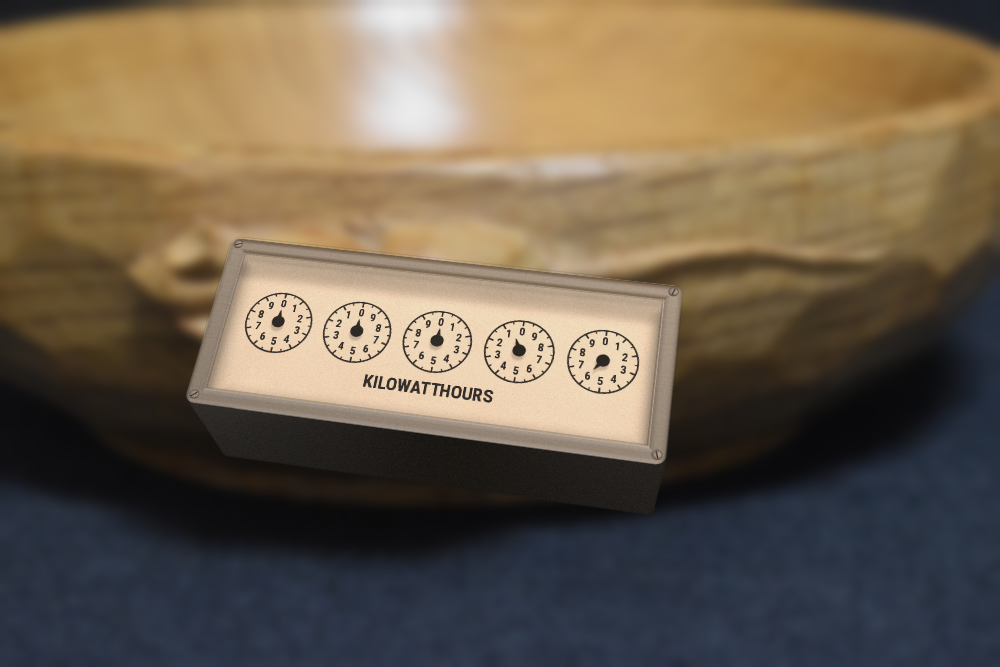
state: 6 kWh
